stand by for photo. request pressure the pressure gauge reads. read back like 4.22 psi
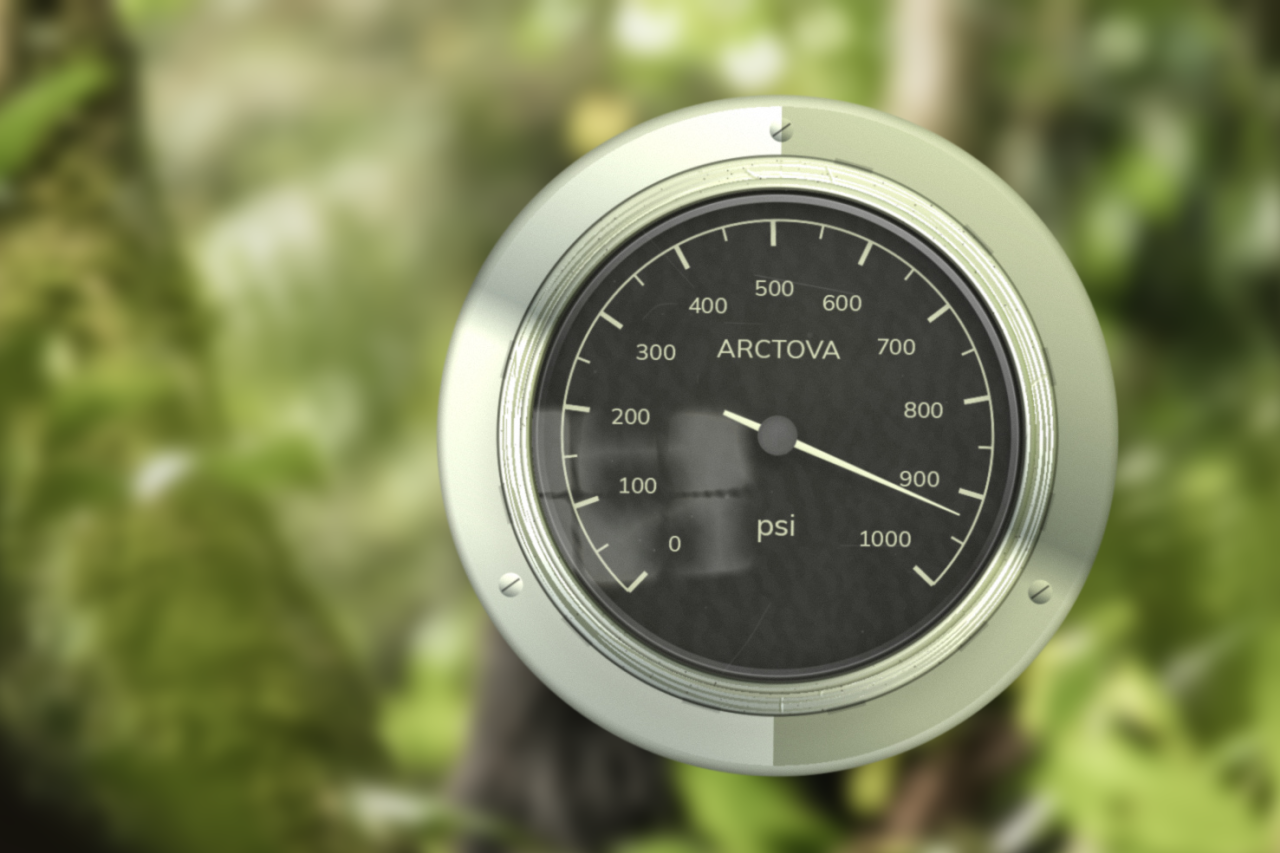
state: 925 psi
